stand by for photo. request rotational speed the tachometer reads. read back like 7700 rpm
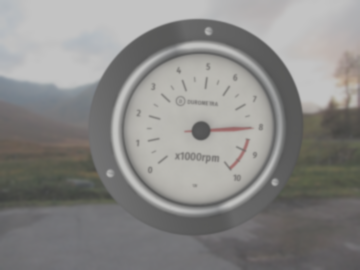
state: 8000 rpm
